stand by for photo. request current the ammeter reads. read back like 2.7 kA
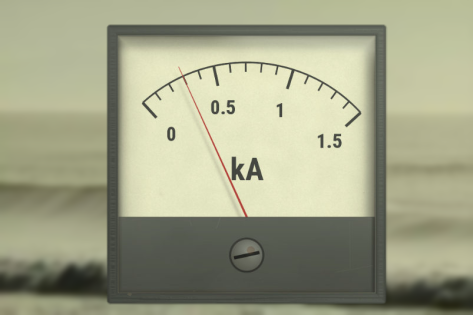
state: 0.3 kA
